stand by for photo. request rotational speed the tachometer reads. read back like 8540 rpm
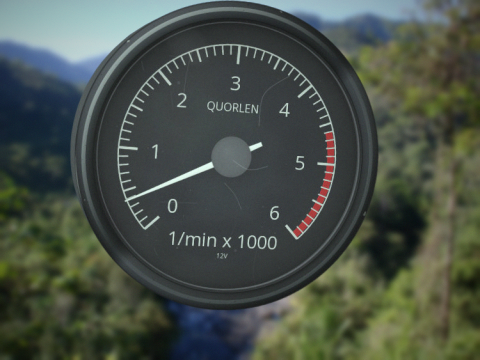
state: 400 rpm
